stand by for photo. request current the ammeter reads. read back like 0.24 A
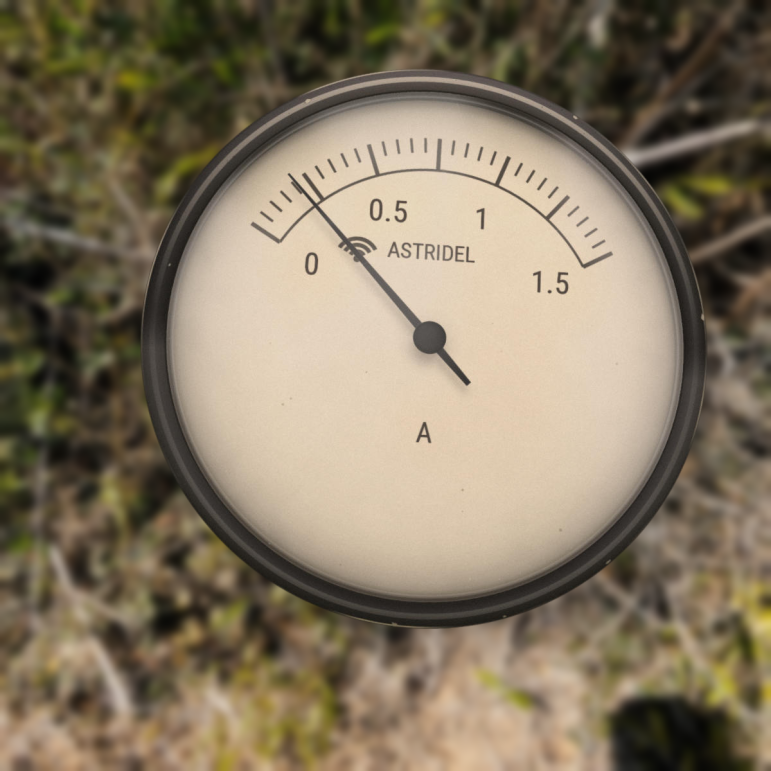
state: 0.2 A
